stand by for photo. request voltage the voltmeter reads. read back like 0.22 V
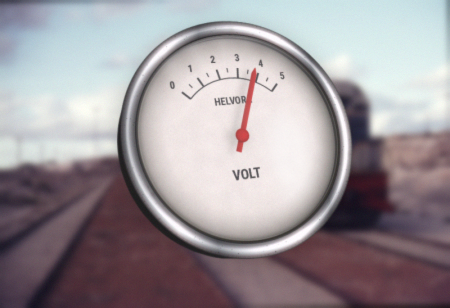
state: 3.75 V
